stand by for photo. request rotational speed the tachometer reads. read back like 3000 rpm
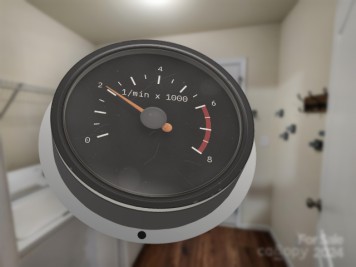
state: 2000 rpm
